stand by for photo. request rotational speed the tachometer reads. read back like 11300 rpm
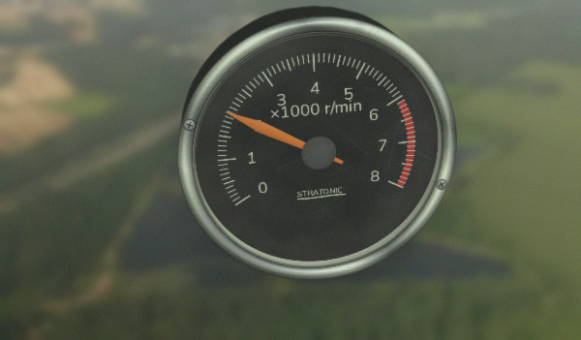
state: 2000 rpm
